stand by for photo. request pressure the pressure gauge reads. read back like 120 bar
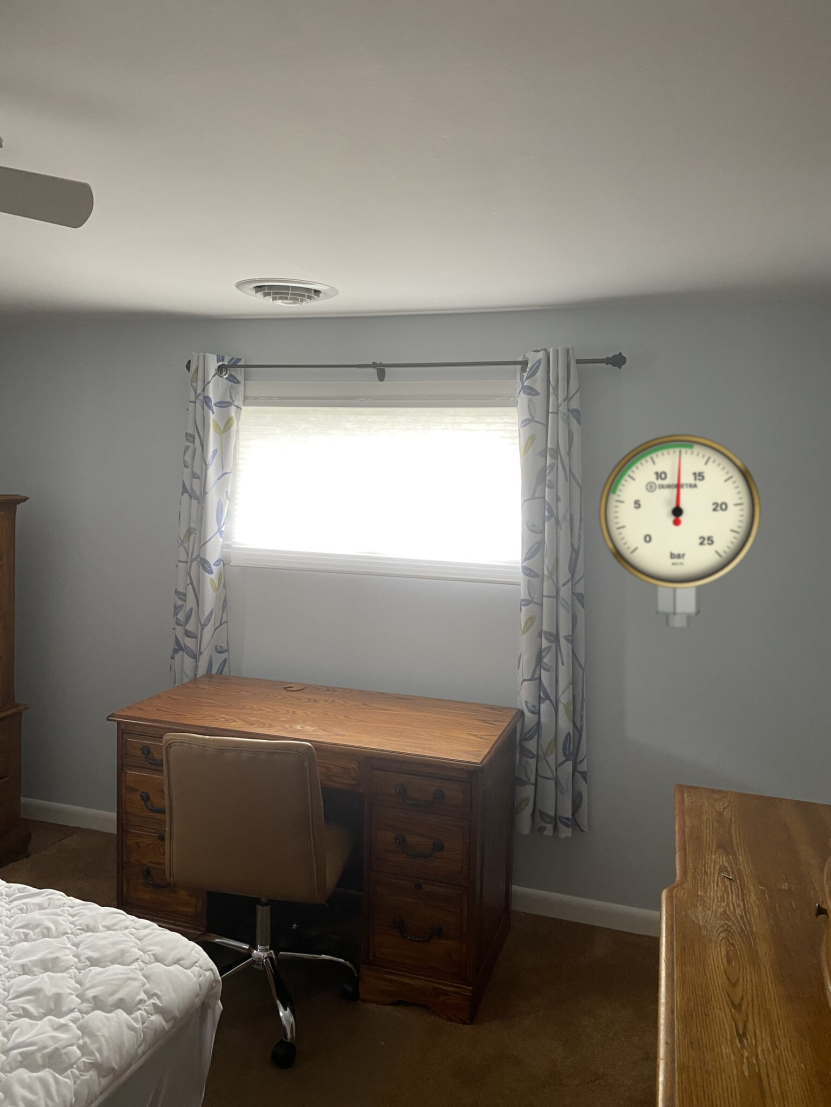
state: 12.5 bar
